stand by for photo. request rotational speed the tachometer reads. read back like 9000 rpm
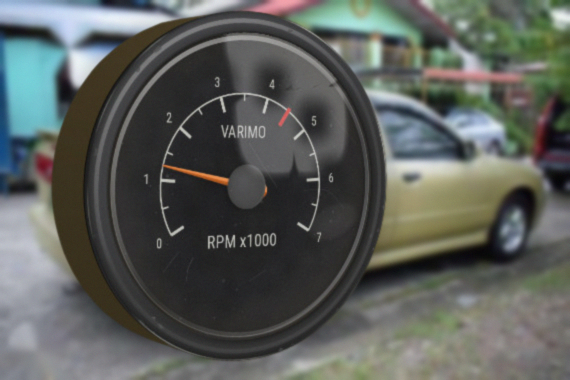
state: 1250 rpm
